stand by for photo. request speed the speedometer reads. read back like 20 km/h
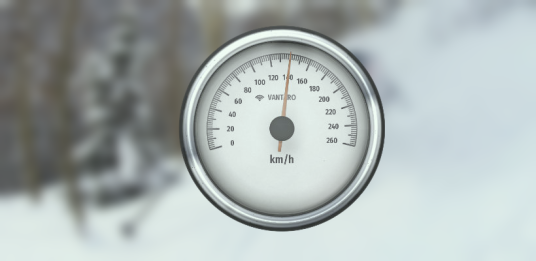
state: 140 km/h
